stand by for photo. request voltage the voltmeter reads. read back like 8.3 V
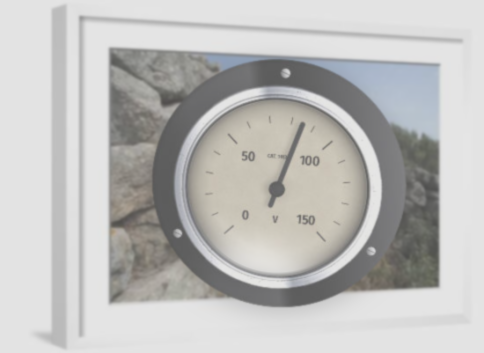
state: 85 V
